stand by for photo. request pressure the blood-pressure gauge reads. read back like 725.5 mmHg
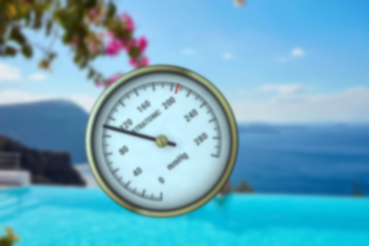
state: 110 mmHg
